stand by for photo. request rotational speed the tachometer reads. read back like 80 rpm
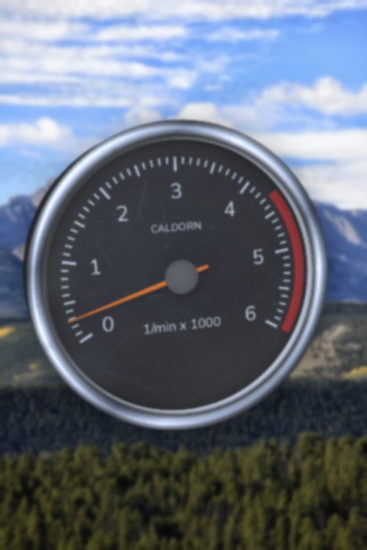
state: 300 rpm
